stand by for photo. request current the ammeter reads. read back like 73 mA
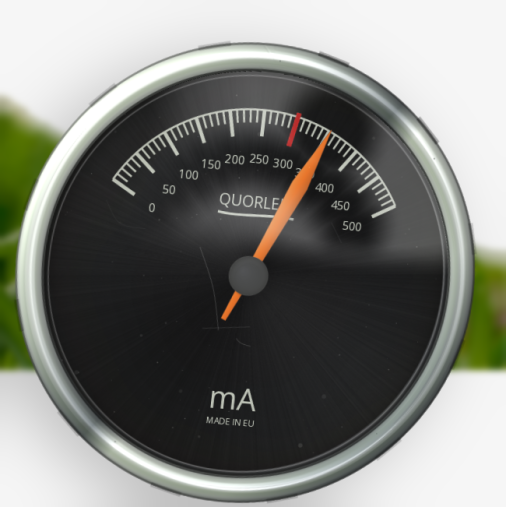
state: 350 mA
